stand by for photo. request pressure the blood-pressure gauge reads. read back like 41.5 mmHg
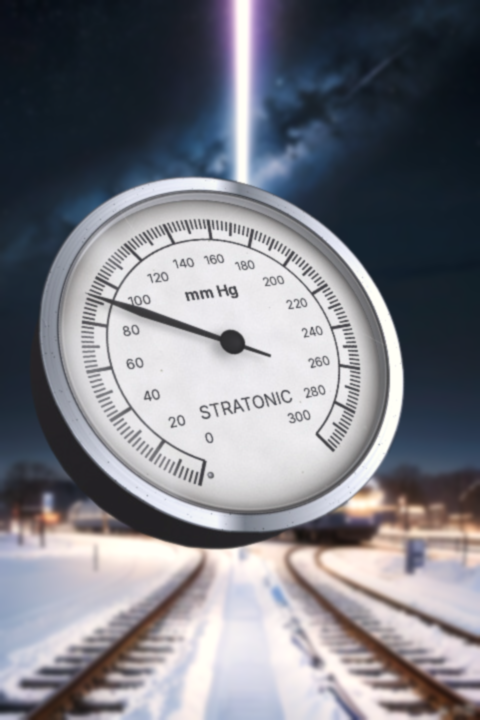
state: 90 mmHg
